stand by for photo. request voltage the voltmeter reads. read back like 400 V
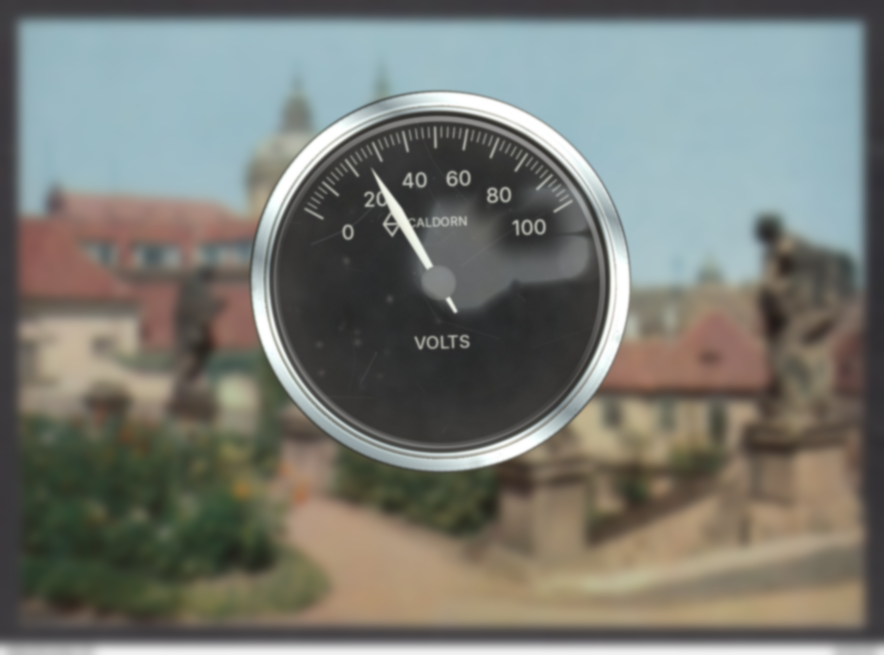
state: 26 V
